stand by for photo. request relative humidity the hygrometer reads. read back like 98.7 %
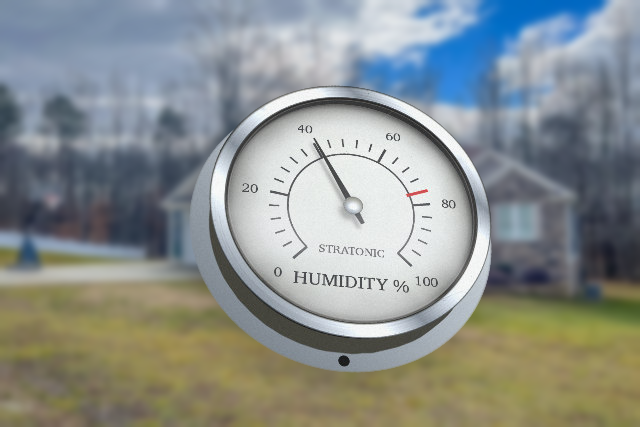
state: 40 %
